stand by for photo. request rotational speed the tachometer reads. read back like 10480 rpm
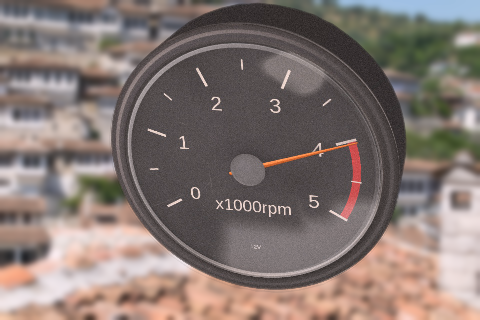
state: 4000 rpm
